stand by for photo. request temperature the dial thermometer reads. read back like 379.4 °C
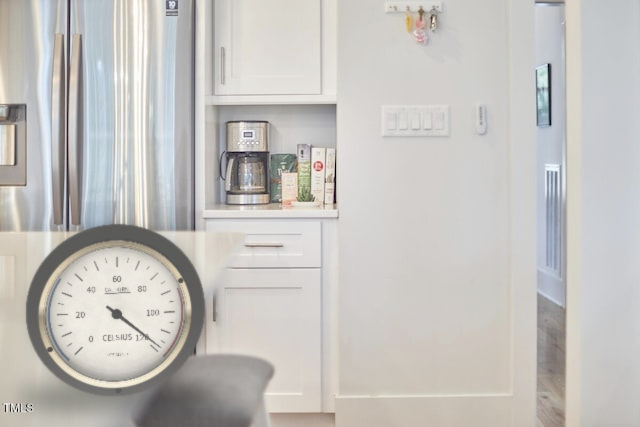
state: 117.5 °C
